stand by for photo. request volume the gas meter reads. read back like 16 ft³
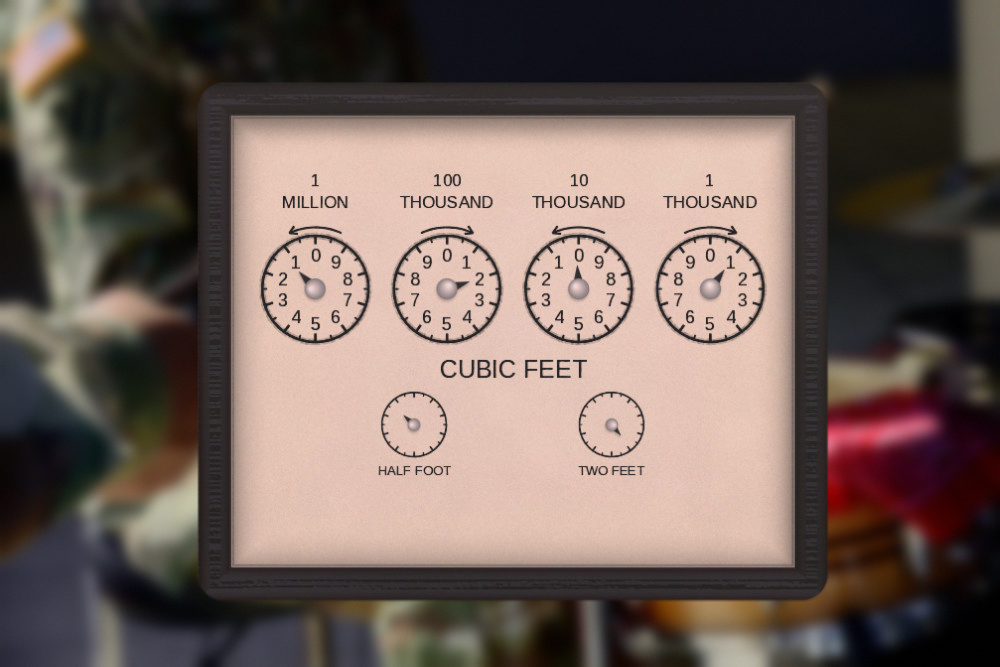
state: 120100 ft³
